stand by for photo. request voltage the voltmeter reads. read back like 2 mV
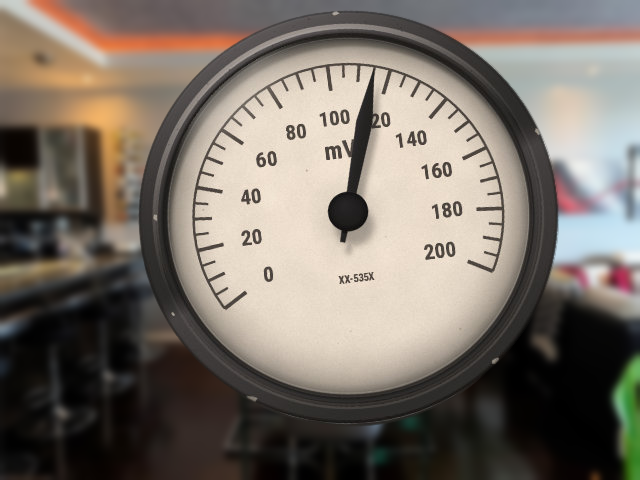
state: 115 mV
